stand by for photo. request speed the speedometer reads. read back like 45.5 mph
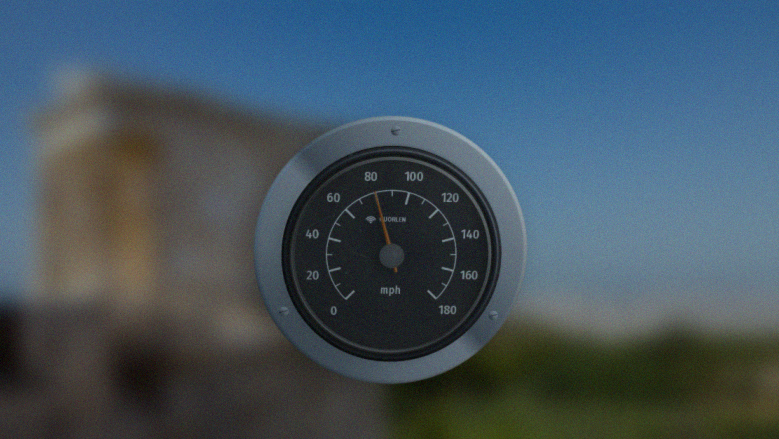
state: 80 mph
